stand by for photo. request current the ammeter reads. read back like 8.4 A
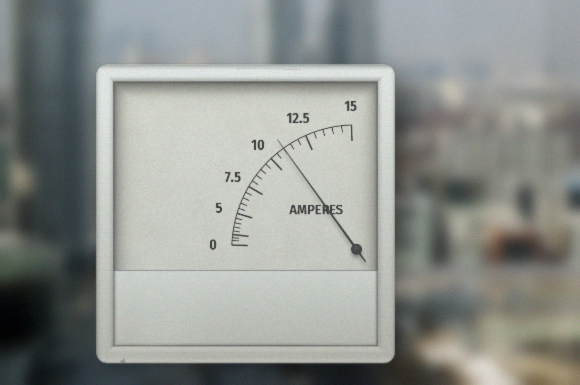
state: 11 A
